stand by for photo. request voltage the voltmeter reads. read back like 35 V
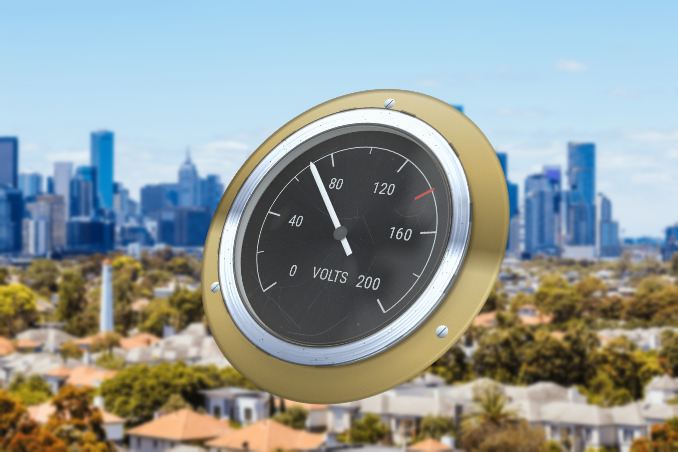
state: 70 V
